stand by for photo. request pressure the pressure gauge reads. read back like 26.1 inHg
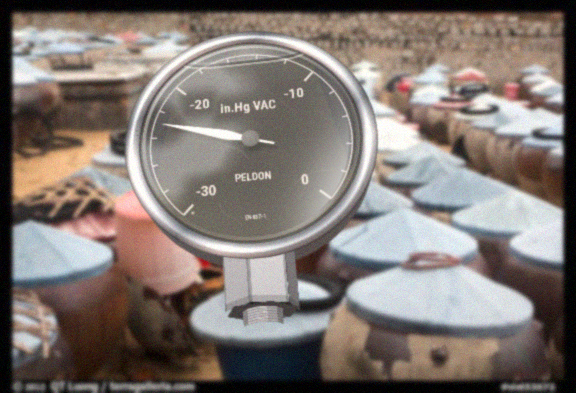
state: -23 inHg
